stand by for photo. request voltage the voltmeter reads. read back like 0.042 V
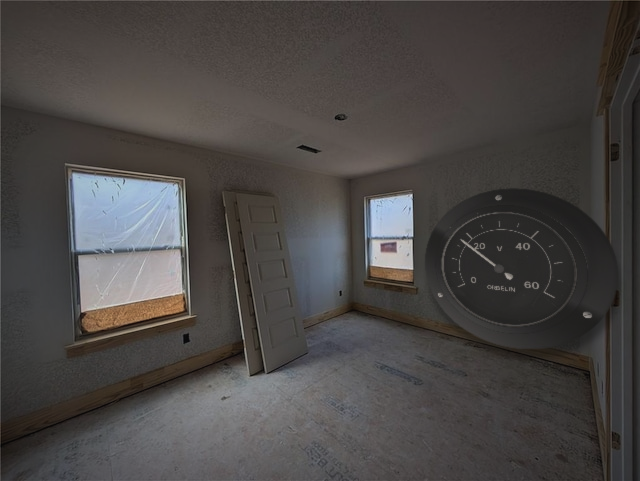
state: 17.5 V
